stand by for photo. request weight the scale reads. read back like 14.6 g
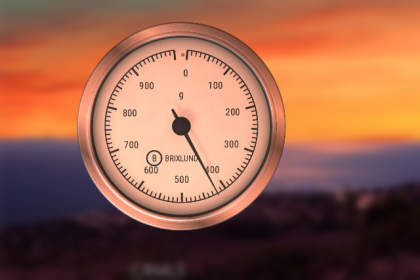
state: 420 g
